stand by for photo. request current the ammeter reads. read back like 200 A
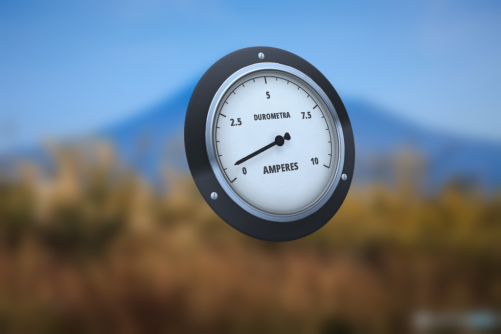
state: 0.5 A
